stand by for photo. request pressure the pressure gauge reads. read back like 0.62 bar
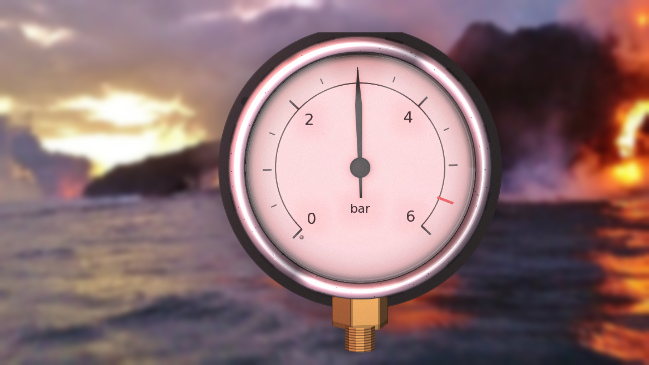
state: 3 bar
